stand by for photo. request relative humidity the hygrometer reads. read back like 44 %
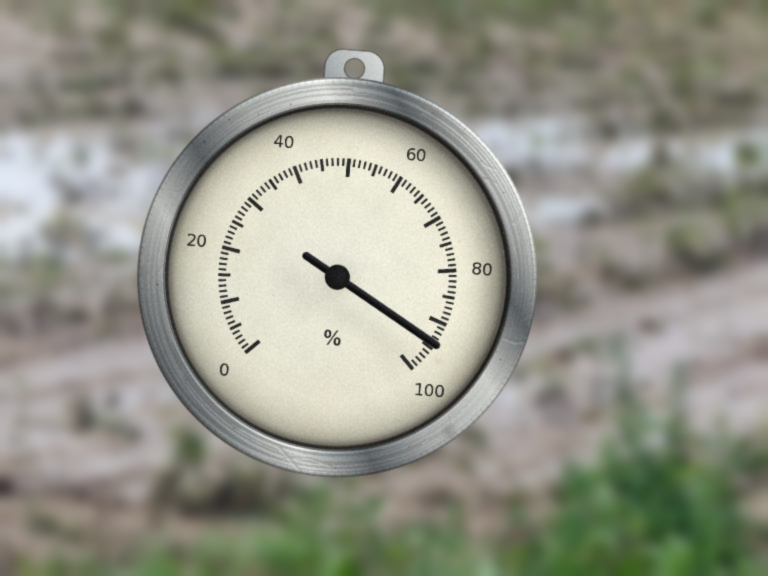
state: 94 %
